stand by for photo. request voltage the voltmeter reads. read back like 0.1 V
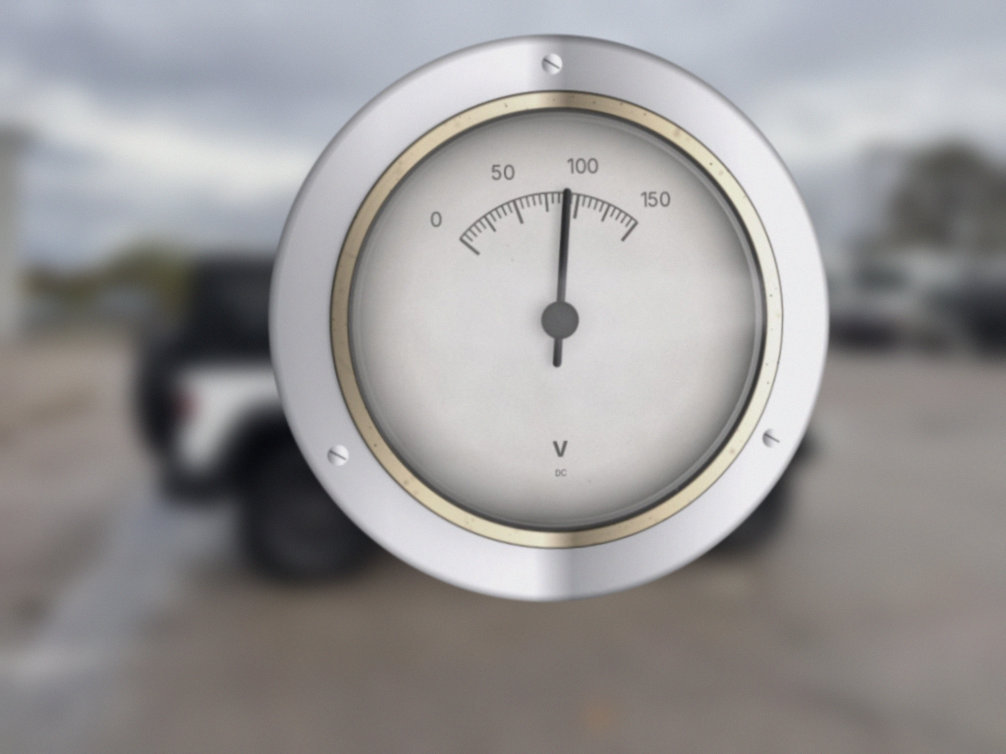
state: 90 V
